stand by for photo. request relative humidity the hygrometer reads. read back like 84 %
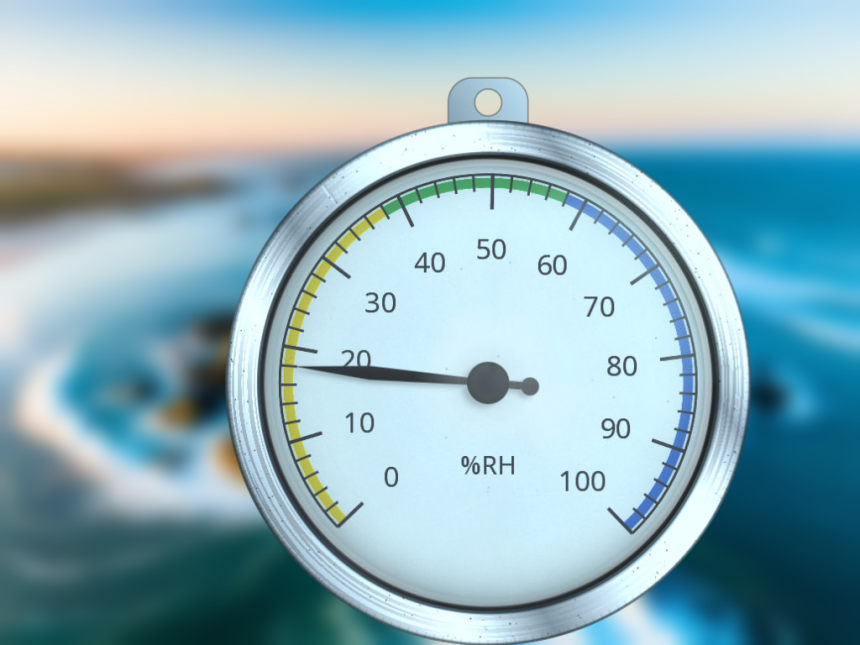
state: 18 %
